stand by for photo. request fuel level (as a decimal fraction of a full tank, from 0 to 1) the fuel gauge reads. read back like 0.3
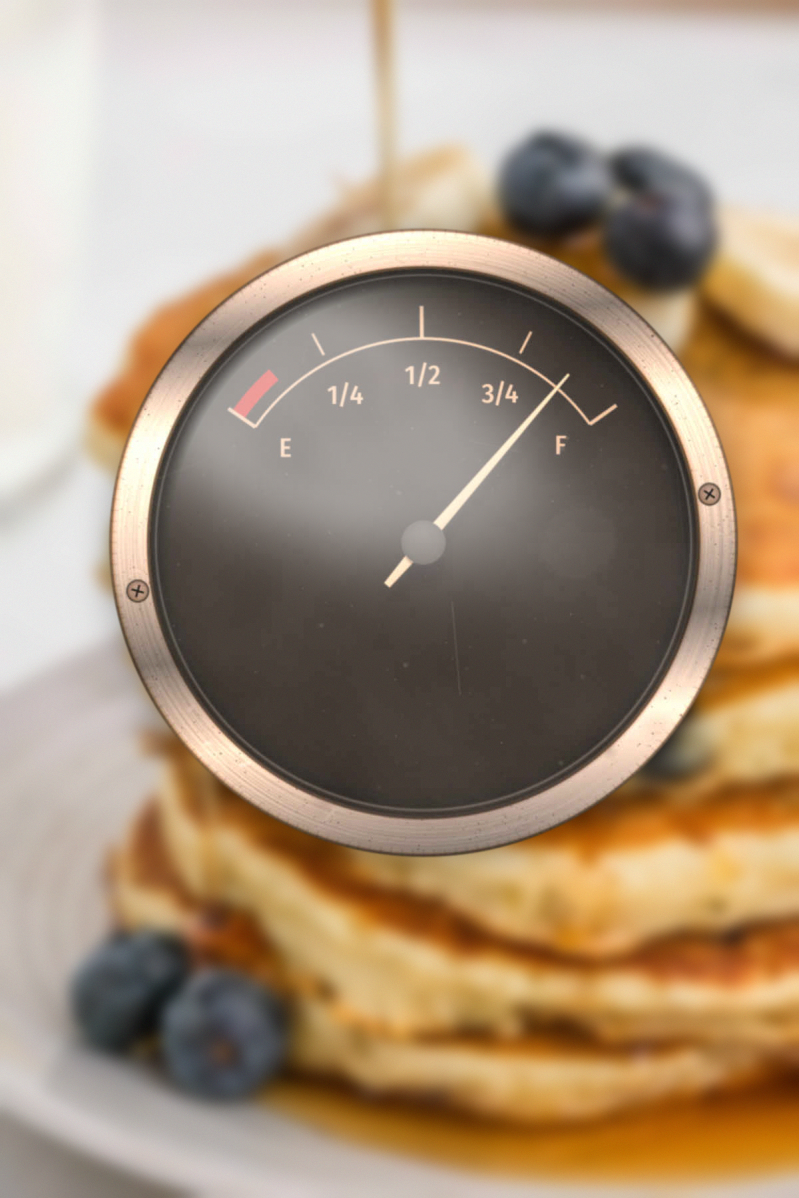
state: 0.875
